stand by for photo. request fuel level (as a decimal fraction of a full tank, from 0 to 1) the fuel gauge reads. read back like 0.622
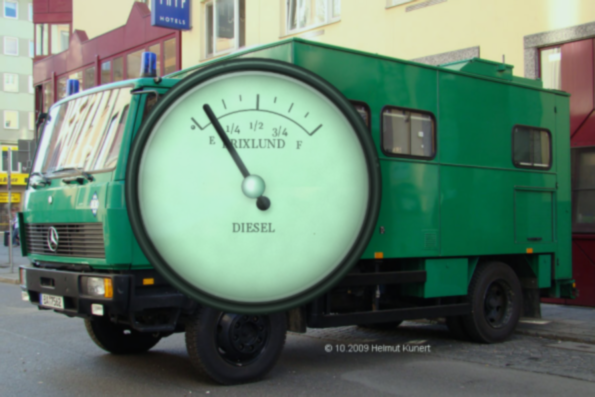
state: 0.125
